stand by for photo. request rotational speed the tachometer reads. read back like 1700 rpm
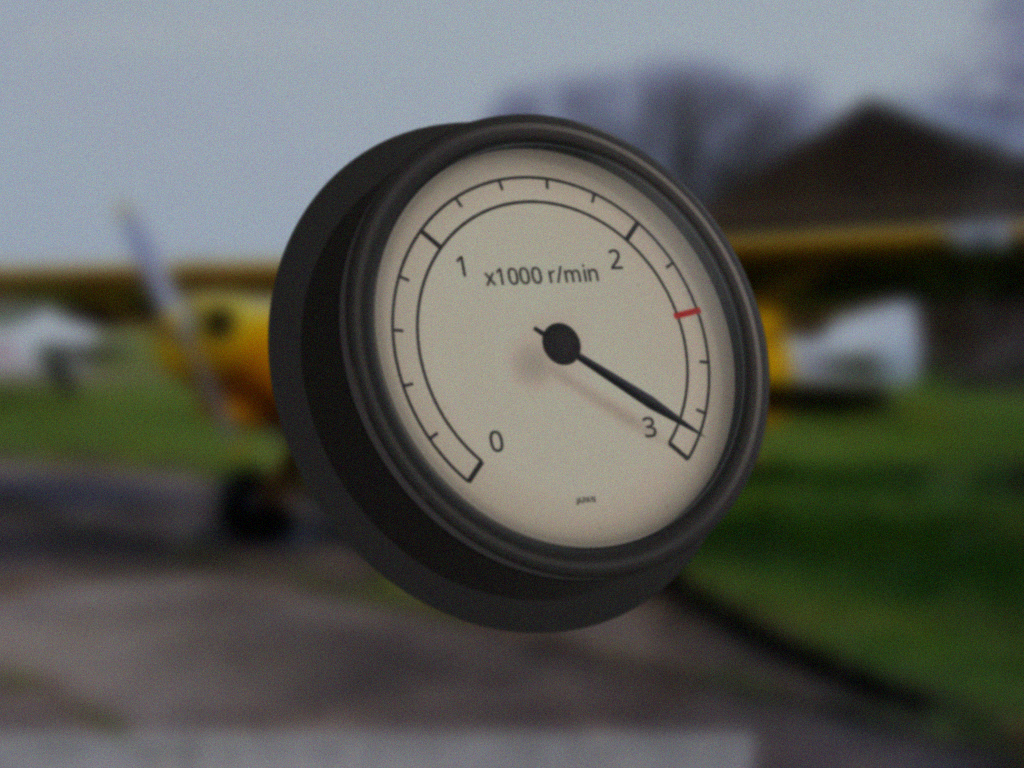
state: 2900 rpm
